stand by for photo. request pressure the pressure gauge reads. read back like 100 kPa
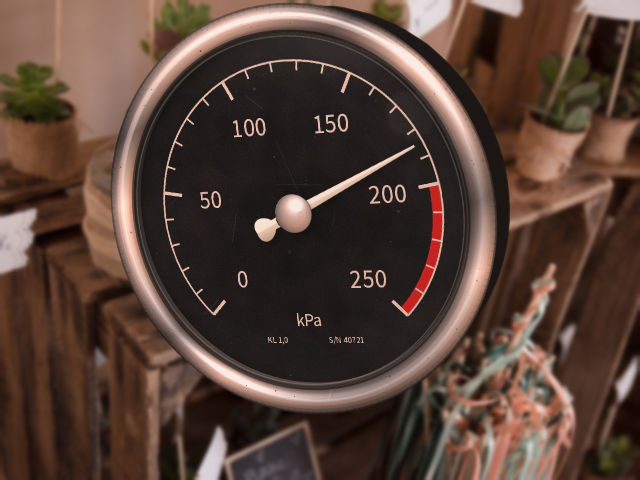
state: 185 kPa
